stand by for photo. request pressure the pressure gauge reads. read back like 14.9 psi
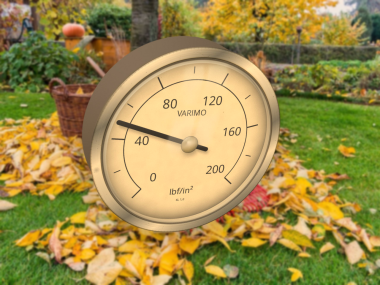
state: 50 psi
